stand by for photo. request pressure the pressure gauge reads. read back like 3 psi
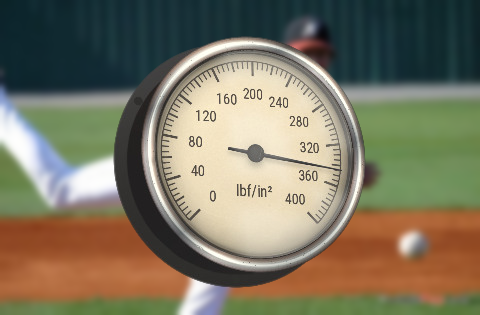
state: 345 psi
